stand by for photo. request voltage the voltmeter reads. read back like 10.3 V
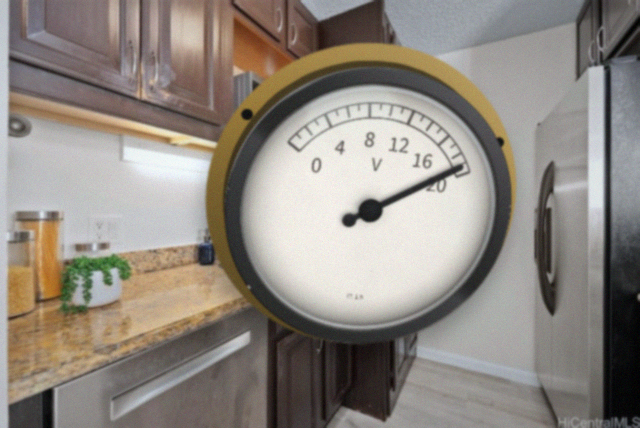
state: 19 V
